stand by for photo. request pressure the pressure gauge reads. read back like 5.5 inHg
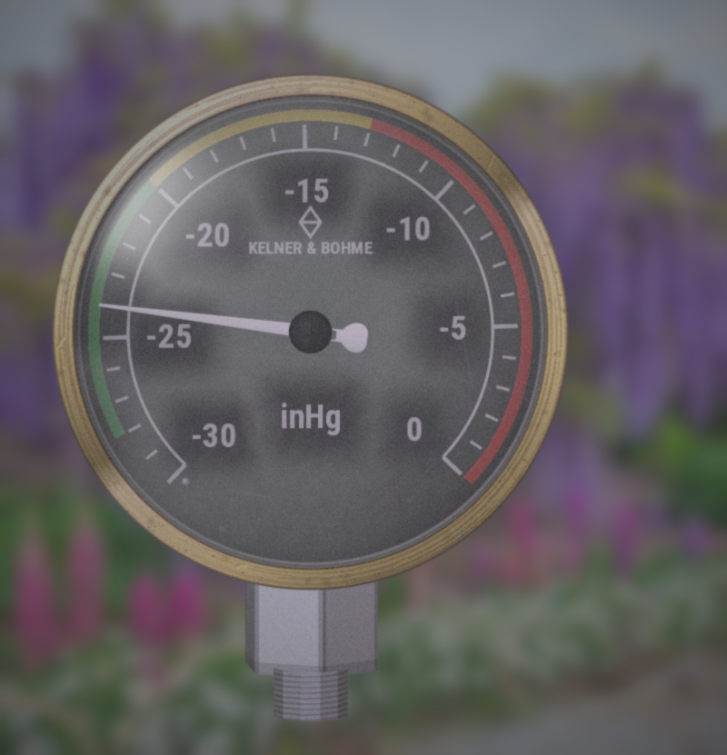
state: -24 inHg
